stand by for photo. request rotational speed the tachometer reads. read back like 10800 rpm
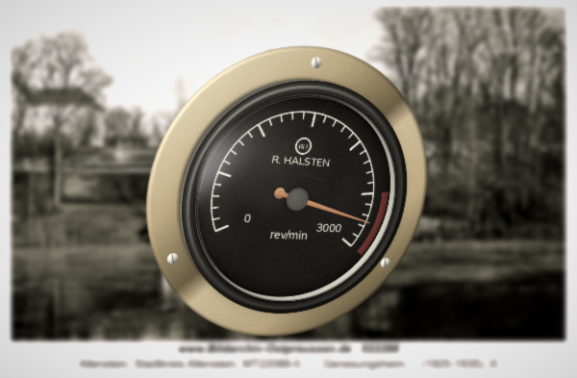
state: 2750 rpm
